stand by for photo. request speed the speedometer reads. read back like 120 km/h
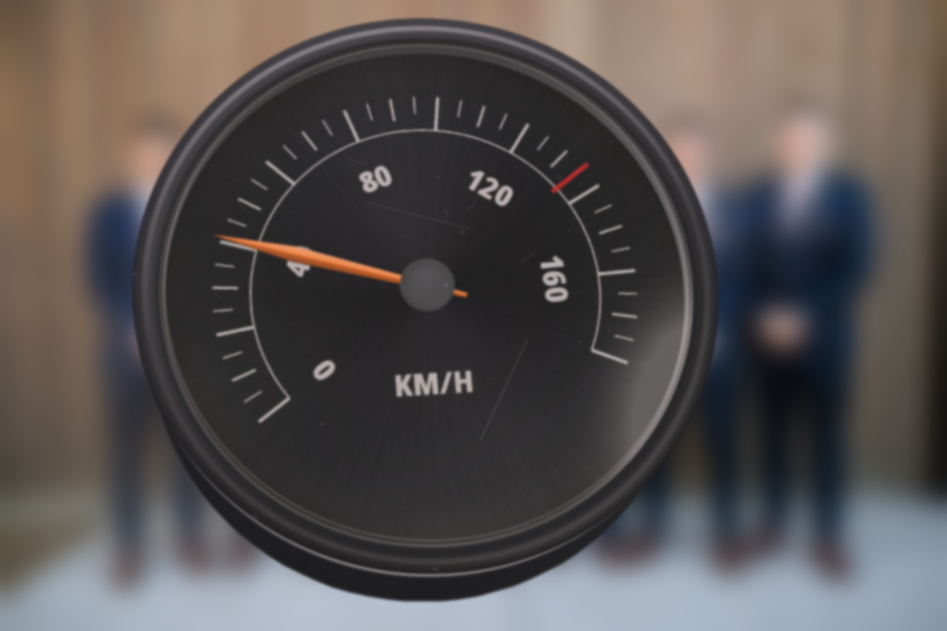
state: 40 km/h
